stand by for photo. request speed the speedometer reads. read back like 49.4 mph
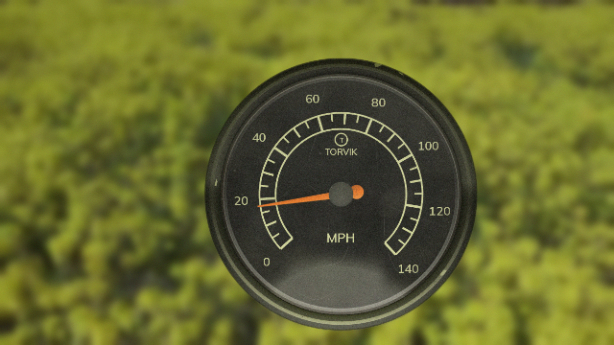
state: 17.5 mph
